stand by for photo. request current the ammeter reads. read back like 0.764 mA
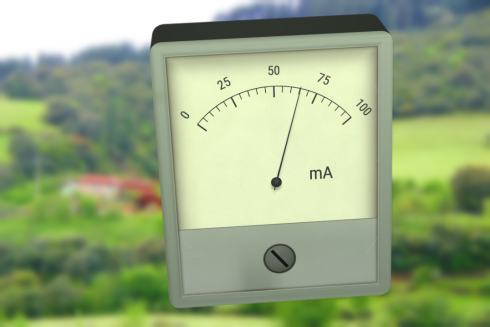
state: 65 mA
